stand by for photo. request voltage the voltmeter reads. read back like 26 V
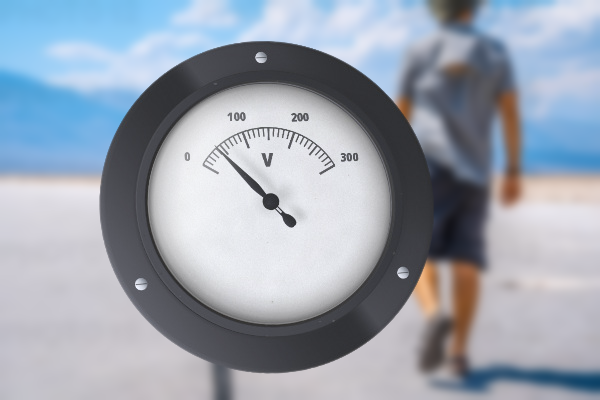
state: 40 V
